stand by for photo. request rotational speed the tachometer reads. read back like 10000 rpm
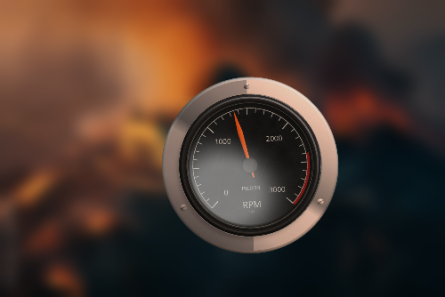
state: 1350 rpm
